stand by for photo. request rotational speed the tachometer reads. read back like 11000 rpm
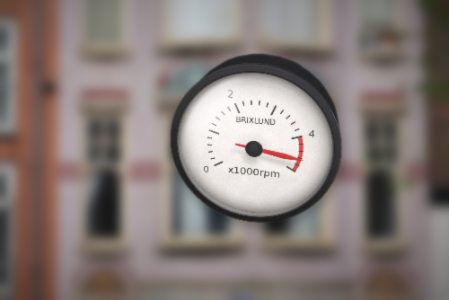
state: 4600 rpm
